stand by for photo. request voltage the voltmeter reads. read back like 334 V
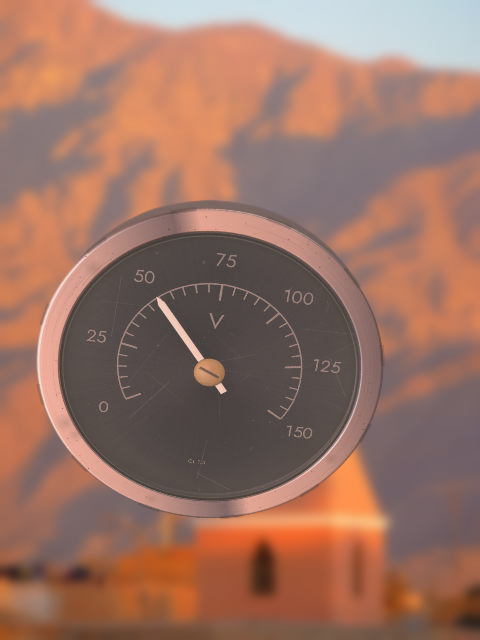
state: 50 V
